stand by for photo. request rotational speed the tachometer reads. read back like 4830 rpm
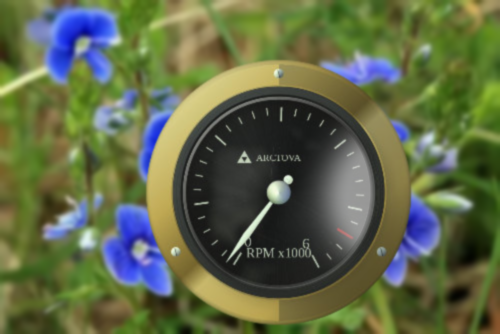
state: 100 rpm
